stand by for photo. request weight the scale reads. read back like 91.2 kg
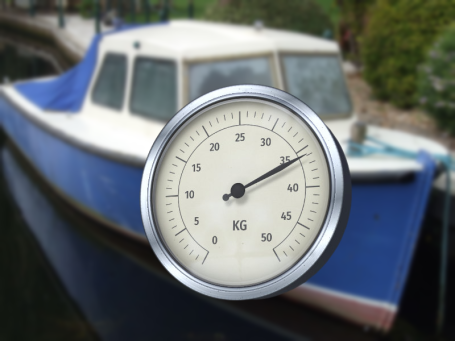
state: 36 kg
